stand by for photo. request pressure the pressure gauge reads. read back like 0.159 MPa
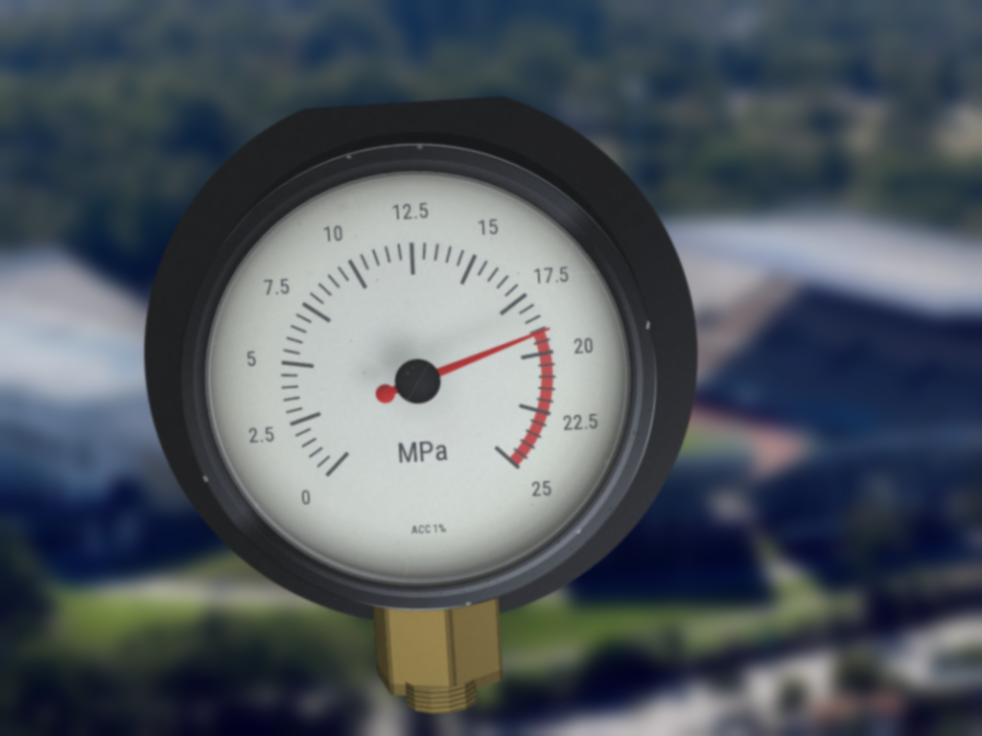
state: 19 MPa
